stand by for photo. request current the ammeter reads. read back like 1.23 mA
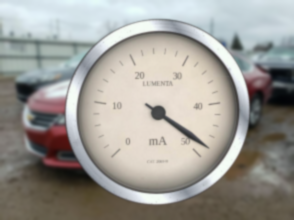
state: 48 mA
